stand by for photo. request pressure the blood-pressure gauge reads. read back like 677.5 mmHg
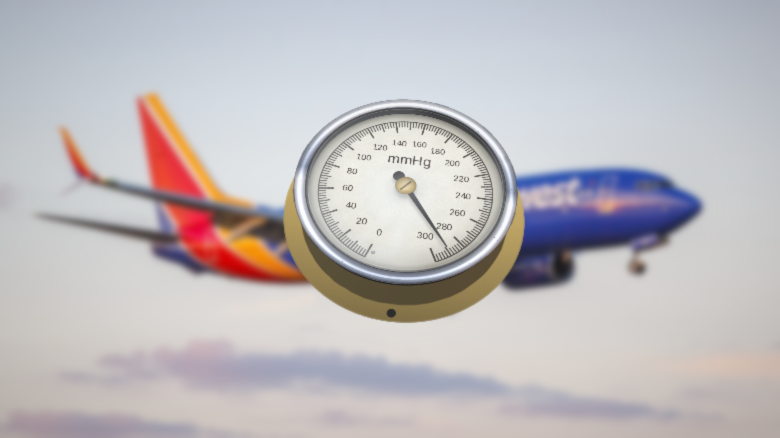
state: 290 mmHg
